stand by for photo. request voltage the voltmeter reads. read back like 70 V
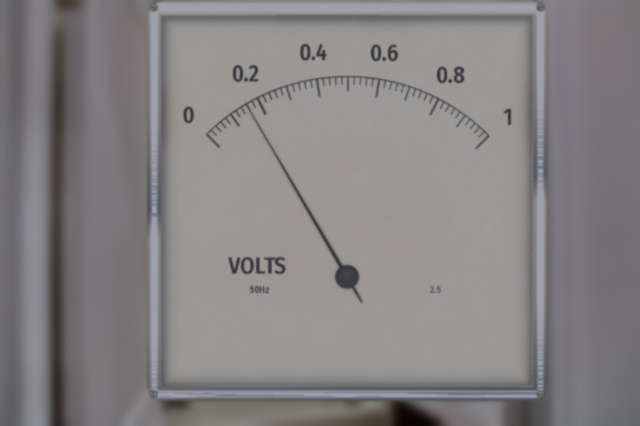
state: 0.16 V
